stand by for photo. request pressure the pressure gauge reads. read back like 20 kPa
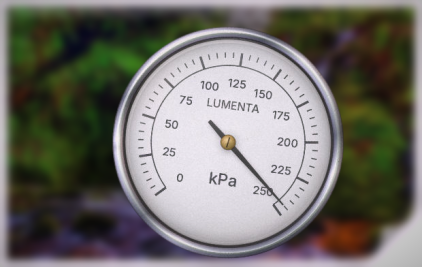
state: 245 kPa
